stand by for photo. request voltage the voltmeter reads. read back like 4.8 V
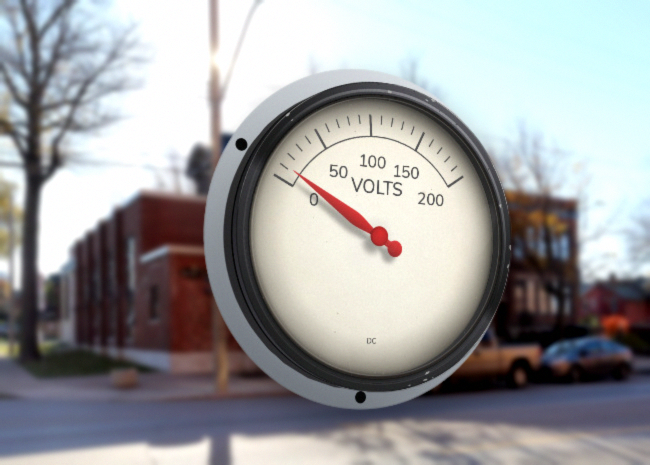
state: 10 V
